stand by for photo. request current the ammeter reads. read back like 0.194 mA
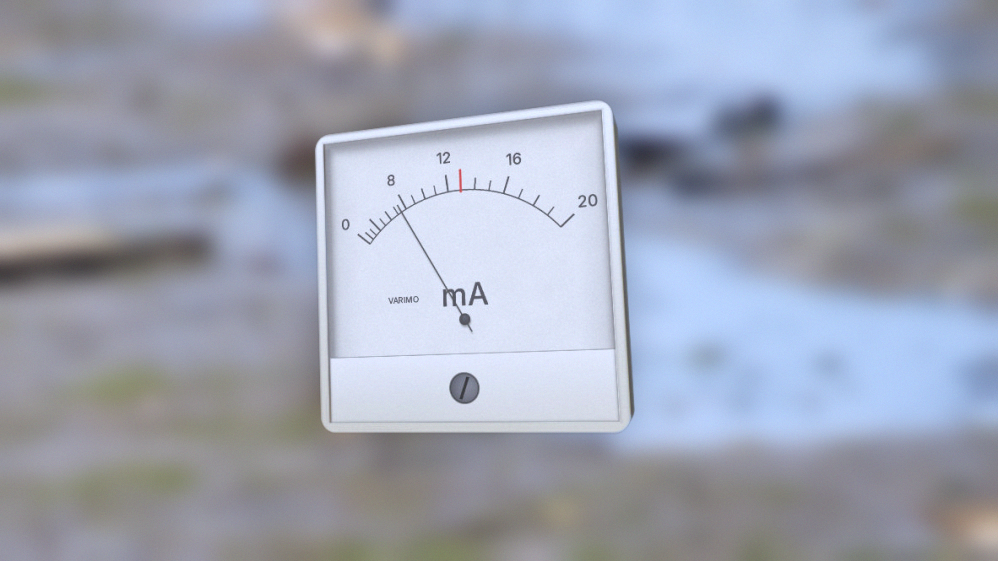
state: 7.5 mA
